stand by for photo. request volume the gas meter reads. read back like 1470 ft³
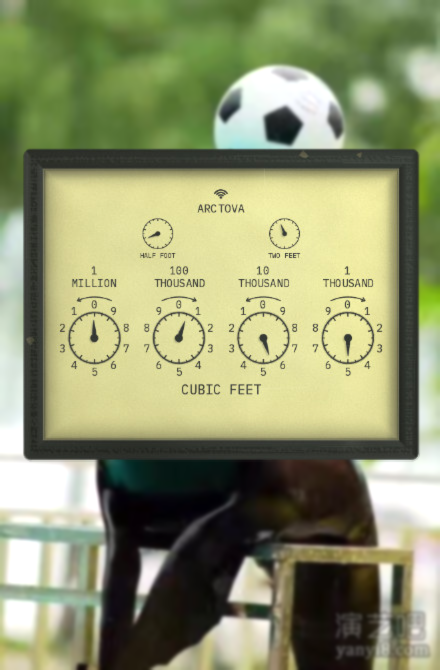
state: 5500 ft³
